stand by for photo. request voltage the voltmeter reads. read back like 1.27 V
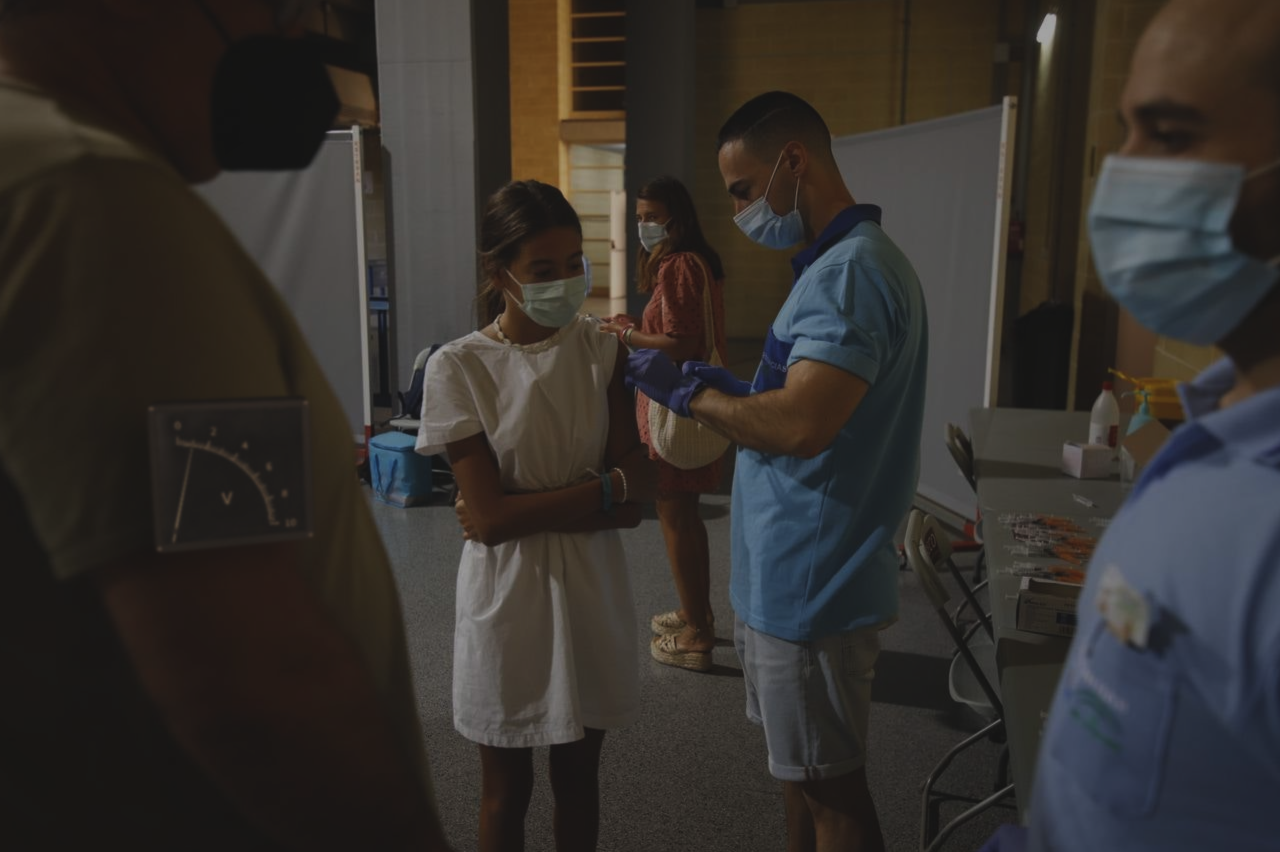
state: 1 V
